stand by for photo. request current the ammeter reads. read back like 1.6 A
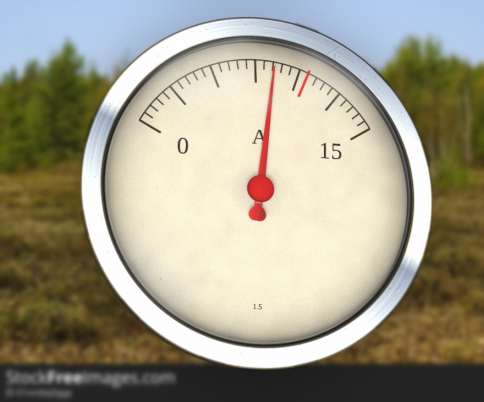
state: 8.5 A
